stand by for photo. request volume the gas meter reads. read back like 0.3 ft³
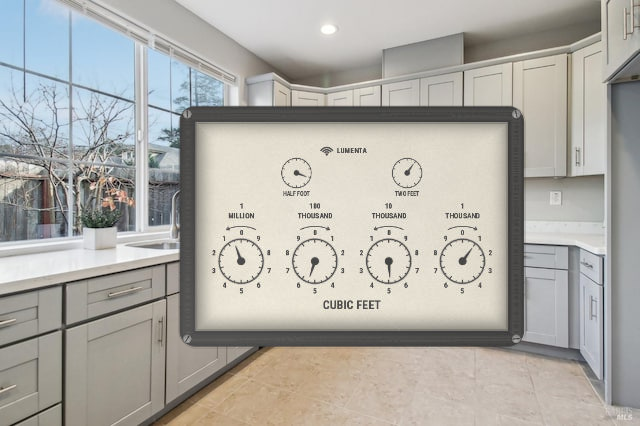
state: 55100 ft³
